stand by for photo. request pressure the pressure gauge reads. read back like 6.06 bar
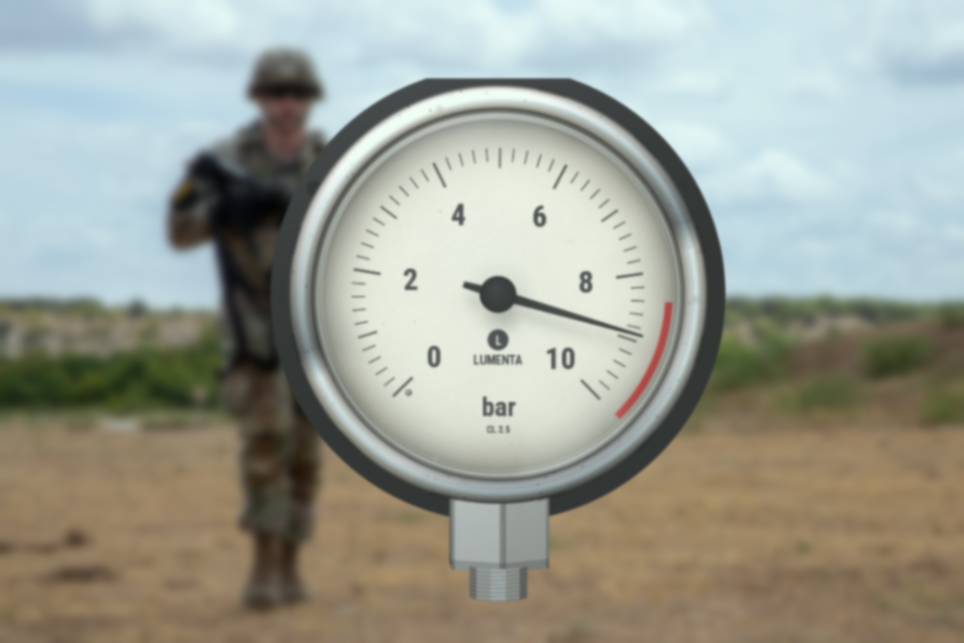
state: 8.9 bar
